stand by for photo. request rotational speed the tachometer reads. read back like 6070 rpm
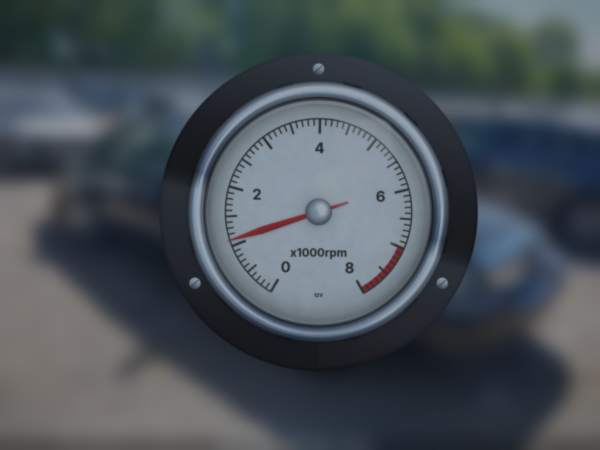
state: 1100 rpm
